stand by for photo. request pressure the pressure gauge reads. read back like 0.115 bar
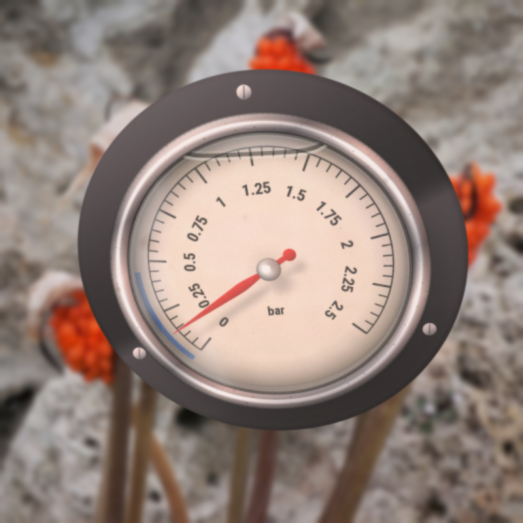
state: 0.15 bar
